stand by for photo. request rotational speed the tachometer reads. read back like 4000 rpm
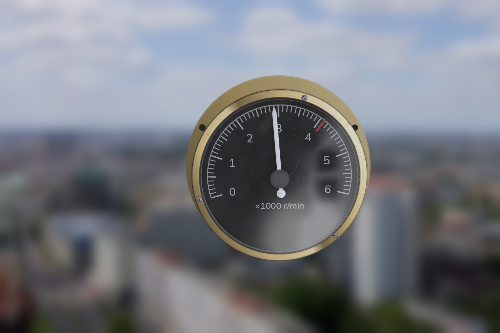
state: 2900 rpm
